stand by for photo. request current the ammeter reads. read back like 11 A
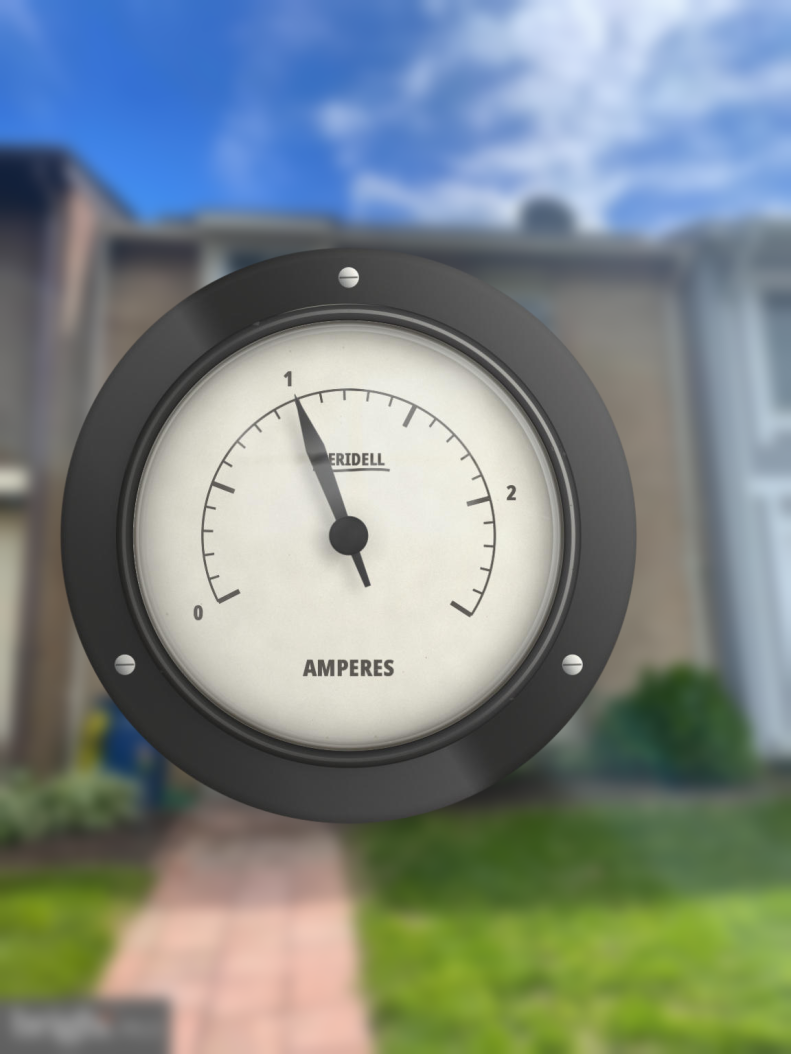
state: 1 A
